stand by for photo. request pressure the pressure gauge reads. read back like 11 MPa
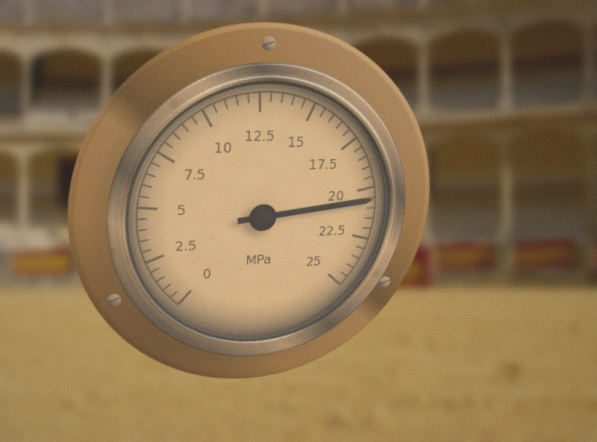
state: 20.5 MPa
